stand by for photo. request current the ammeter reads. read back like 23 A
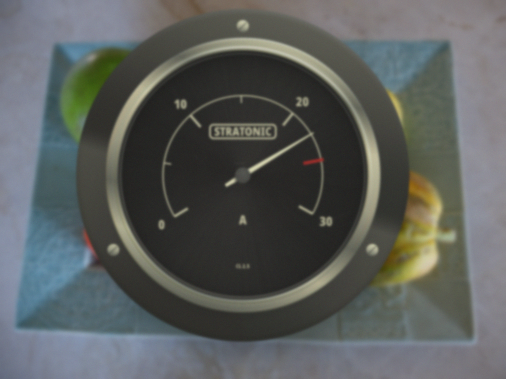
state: 22.5 A
